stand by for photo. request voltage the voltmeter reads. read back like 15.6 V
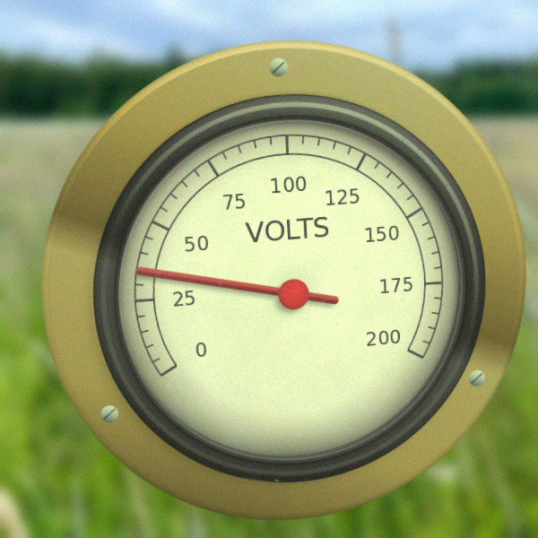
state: 35 V
